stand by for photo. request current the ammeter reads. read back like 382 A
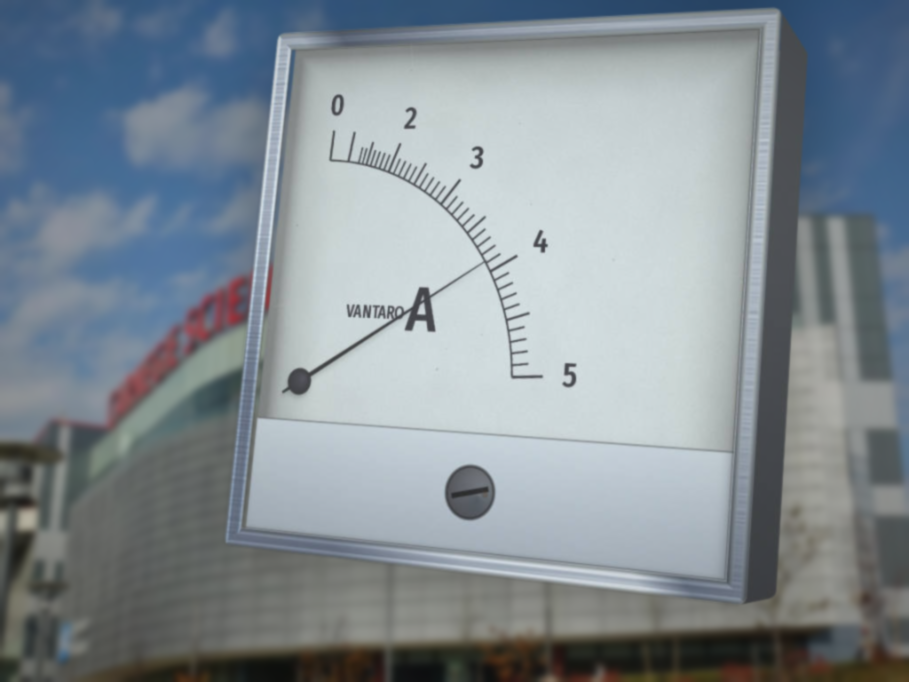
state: 3.9 A
